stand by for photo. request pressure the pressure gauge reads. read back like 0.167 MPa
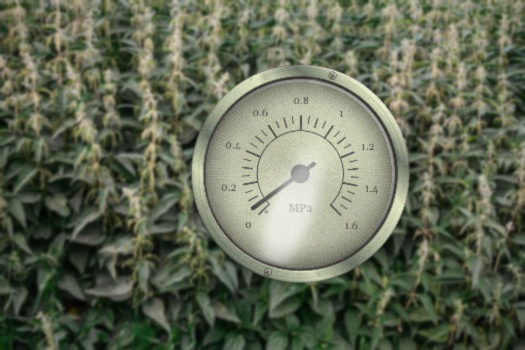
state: 0.05 MPa
